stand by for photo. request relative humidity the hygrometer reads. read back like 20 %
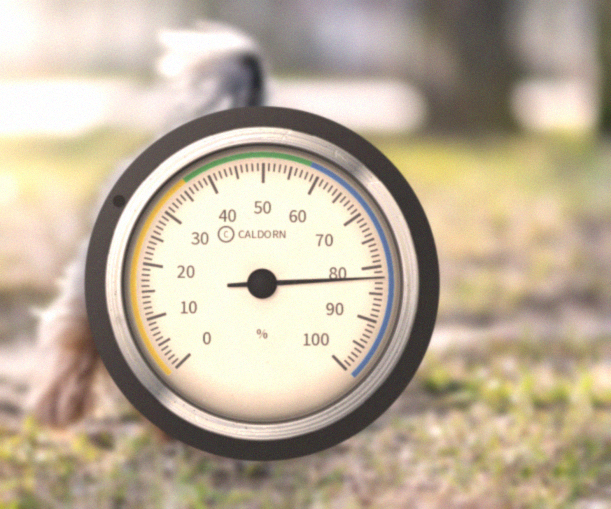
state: 82 %
